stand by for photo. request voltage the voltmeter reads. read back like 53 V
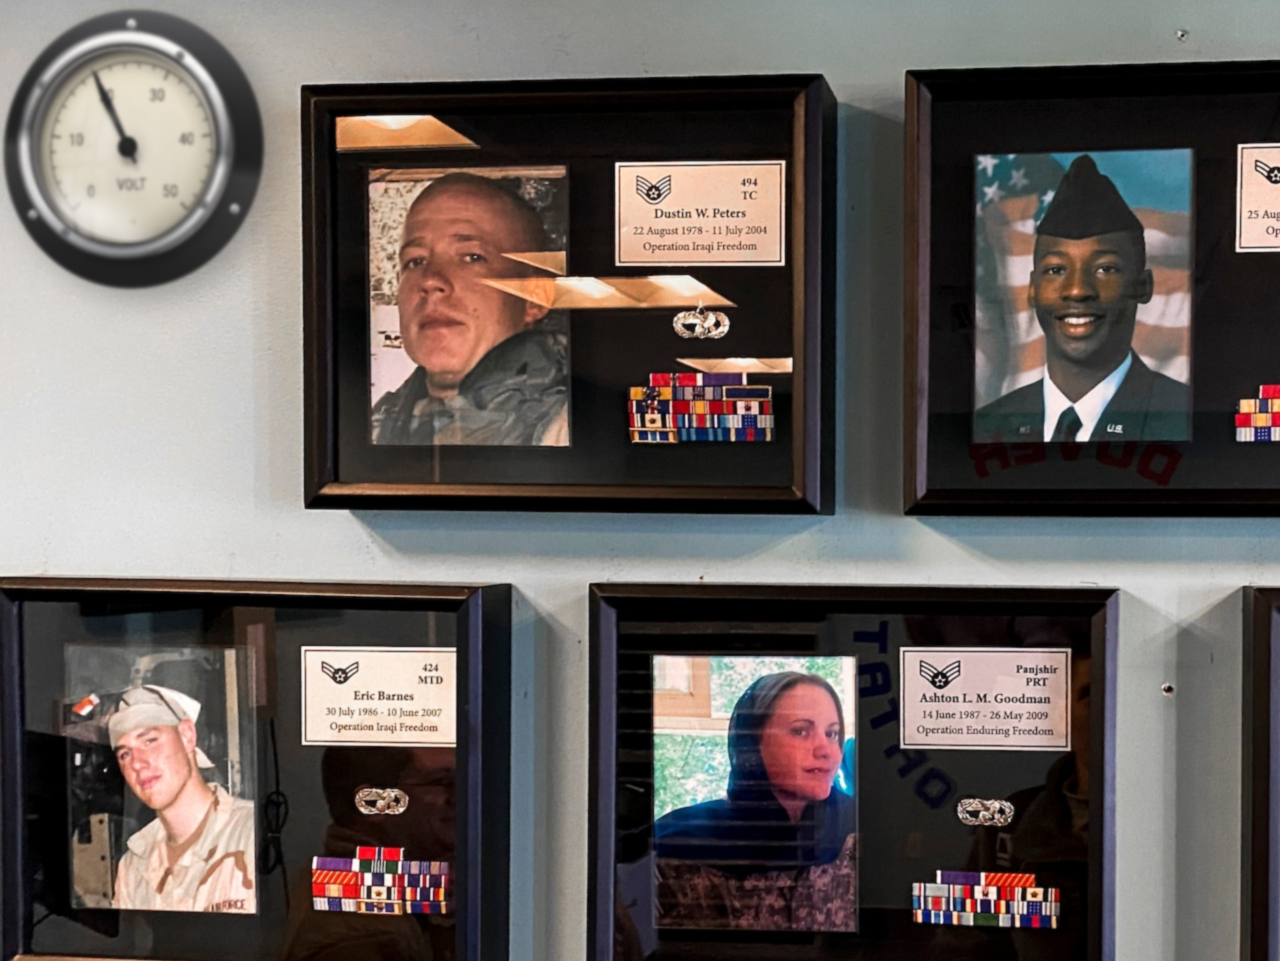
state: 20 V
